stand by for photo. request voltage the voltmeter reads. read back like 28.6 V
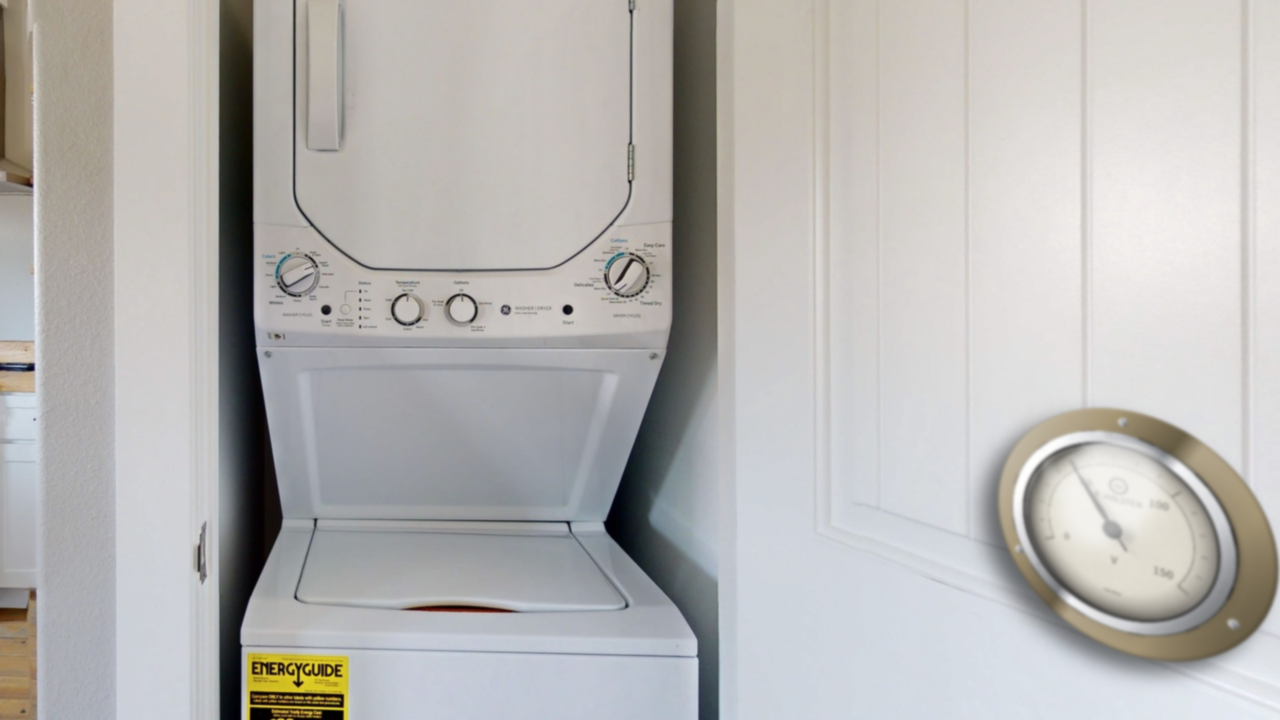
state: 50 V
